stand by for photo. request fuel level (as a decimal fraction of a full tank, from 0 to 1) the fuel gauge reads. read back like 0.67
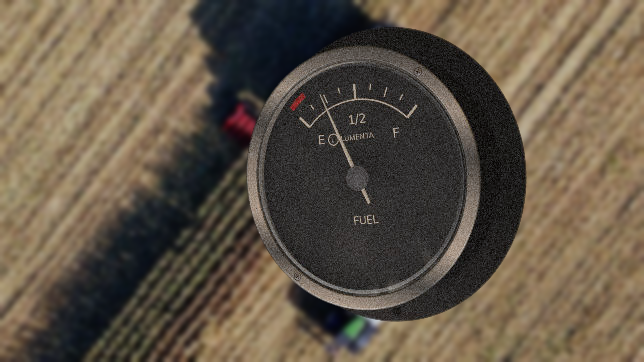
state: 0.25
